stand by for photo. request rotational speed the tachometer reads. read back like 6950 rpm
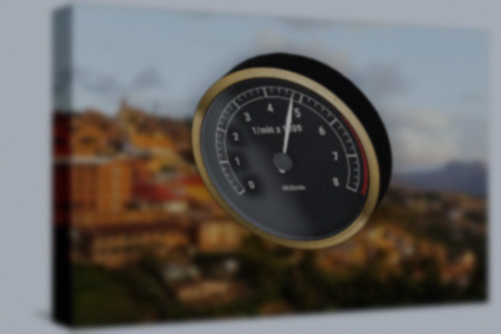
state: 4800 rpm
